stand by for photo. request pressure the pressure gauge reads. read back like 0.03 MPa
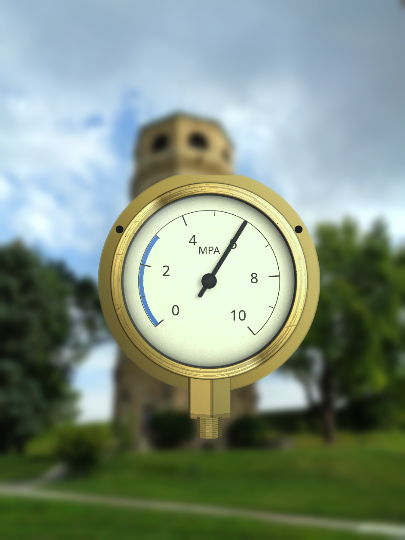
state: 6 MPa
